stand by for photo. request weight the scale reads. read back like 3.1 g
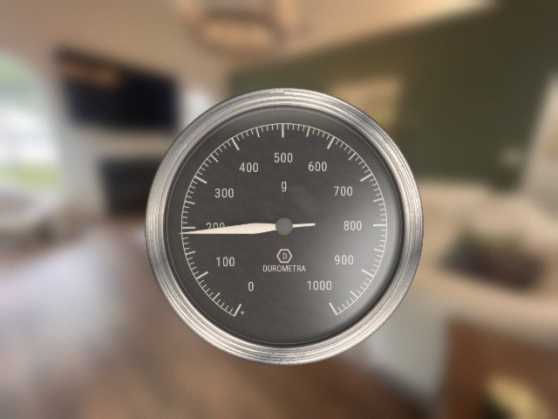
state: 190 g
